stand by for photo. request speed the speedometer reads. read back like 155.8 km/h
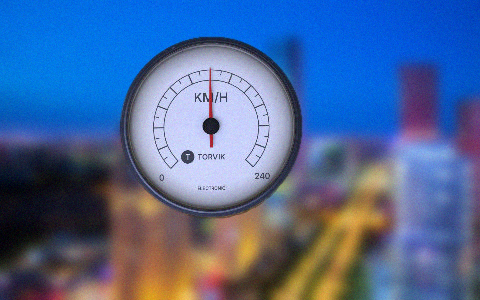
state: 120 km/h
